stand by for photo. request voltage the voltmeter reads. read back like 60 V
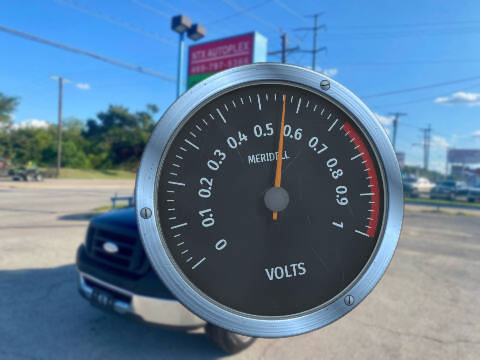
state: 0.56 V
